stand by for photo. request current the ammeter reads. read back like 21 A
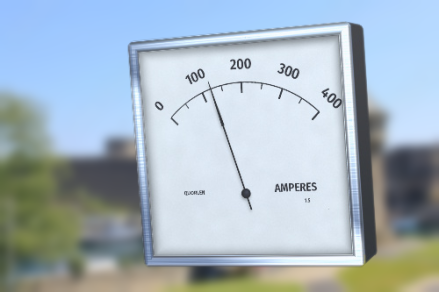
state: 125 A
